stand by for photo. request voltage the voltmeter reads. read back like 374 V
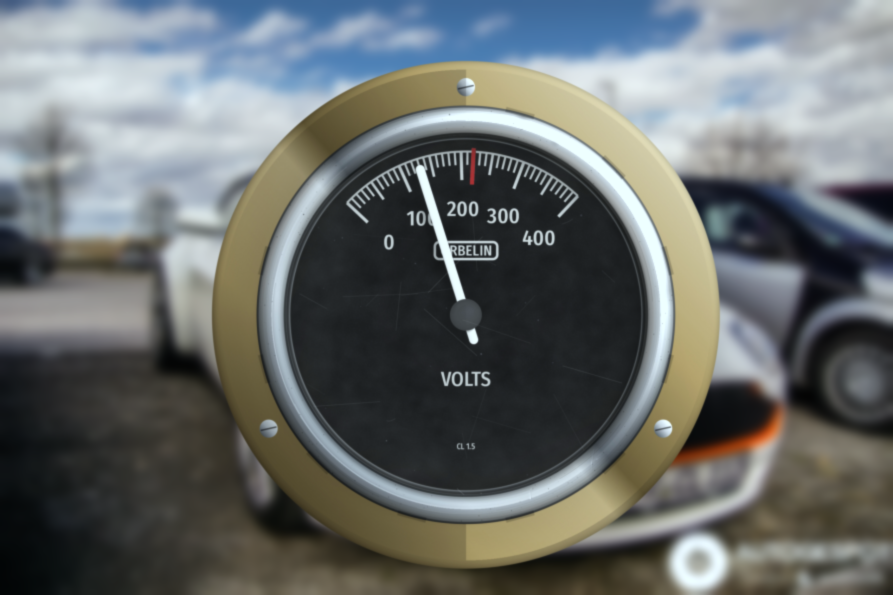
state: 130 V
